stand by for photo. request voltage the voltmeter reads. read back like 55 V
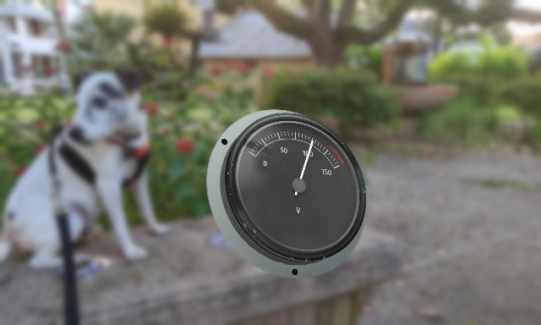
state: 100 V
